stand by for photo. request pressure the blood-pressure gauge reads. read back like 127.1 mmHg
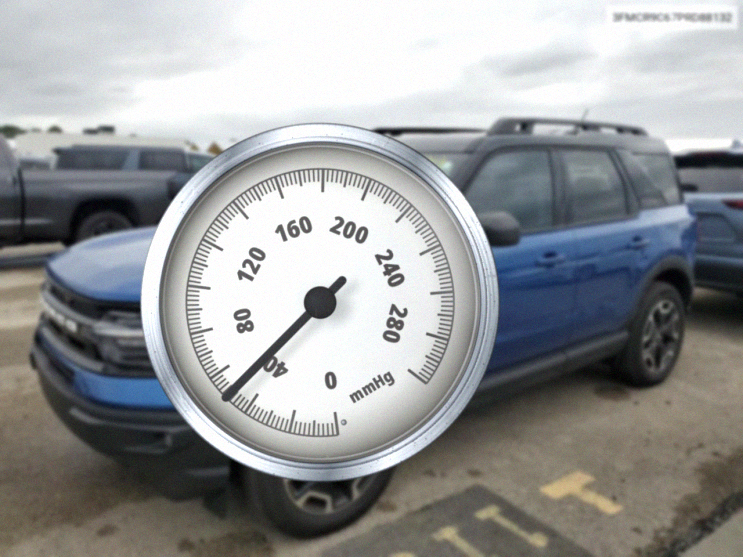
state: 50 mmHg
